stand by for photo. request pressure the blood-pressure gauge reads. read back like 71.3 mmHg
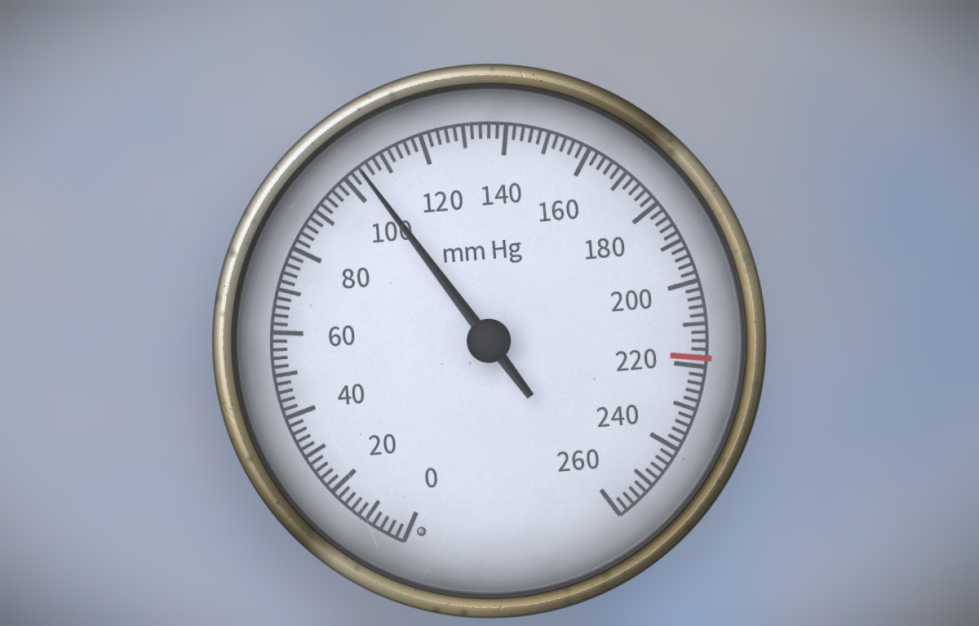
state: 104 mmHg
